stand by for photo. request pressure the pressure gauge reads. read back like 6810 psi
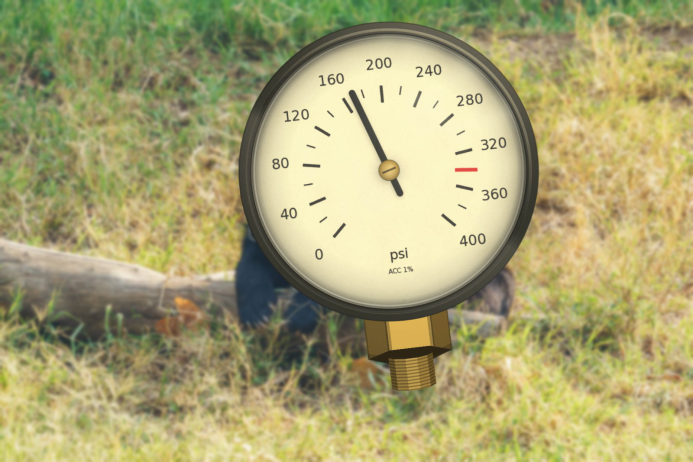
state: 170 psi
